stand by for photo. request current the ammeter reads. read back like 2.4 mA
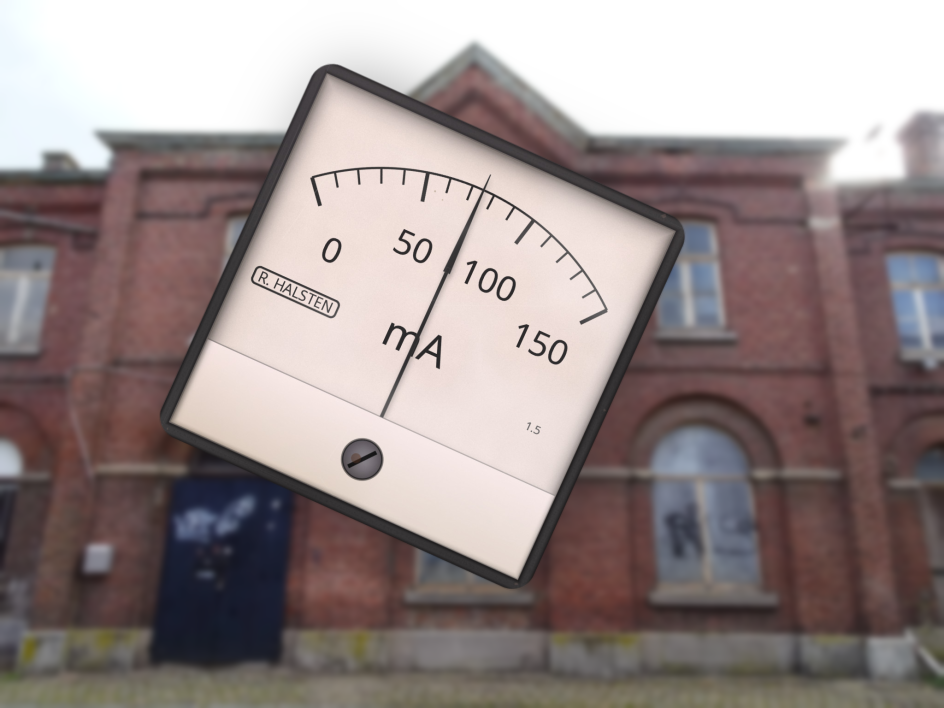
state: 75 mA
